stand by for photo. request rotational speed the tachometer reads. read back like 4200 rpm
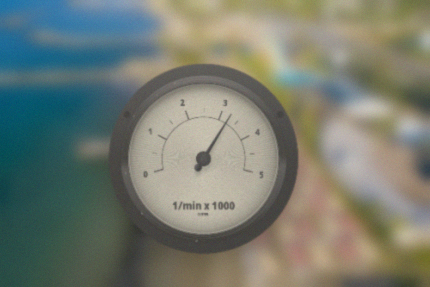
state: 3250 rpm
